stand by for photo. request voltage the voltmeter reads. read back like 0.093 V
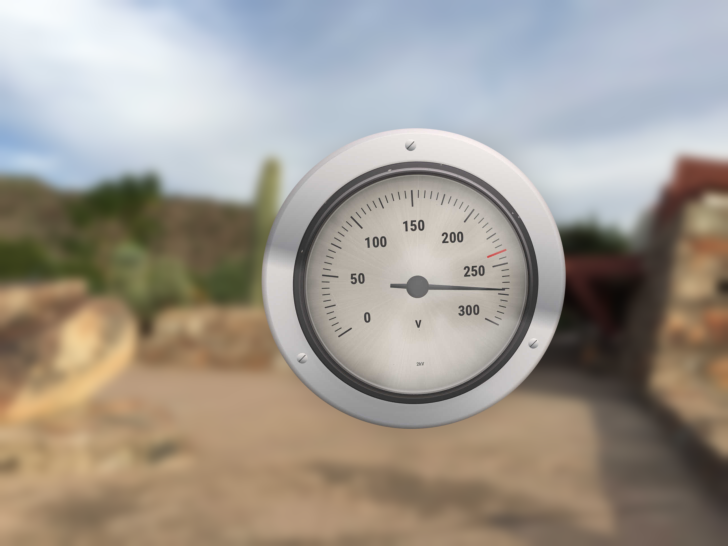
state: 270 V
